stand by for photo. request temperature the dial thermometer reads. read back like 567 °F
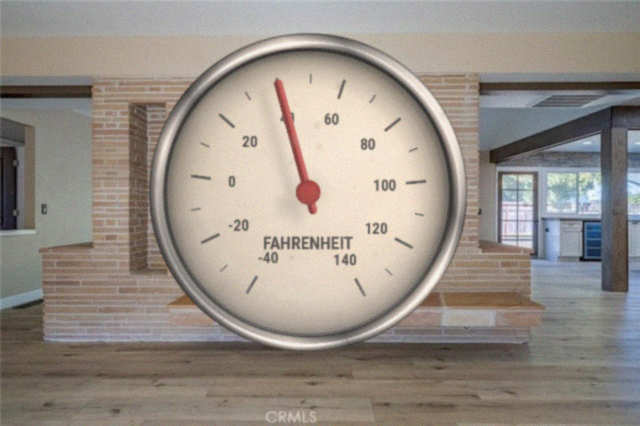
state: 40 °F
